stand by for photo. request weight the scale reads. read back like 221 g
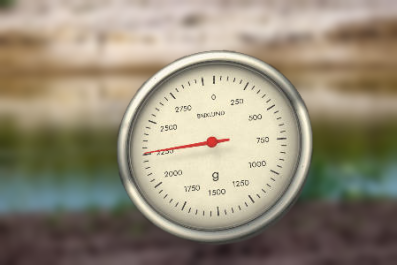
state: 2250 g
